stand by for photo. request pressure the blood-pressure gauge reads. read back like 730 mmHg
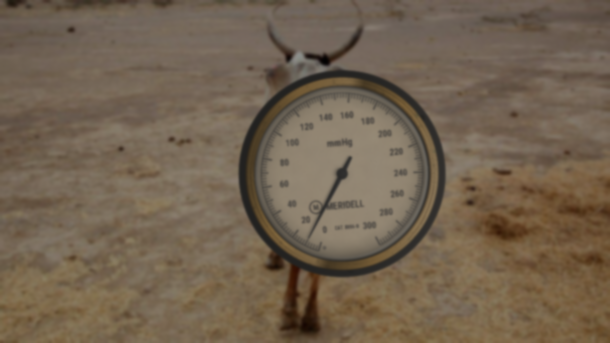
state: 10 mmHg
